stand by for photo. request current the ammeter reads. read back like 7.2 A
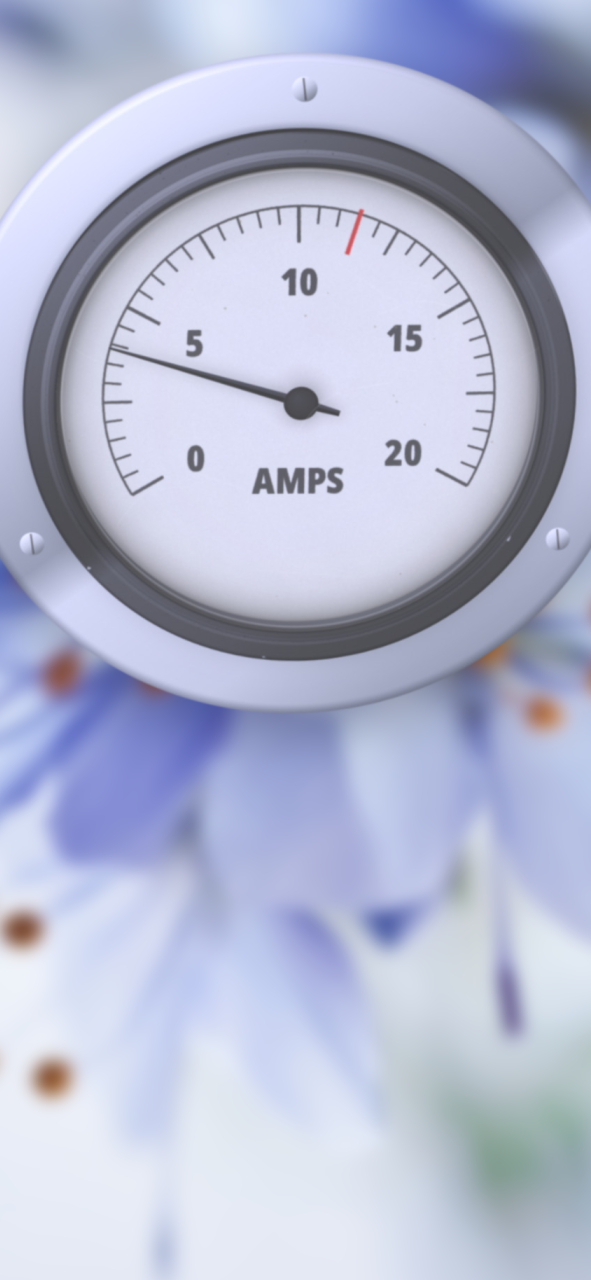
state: 4 A
